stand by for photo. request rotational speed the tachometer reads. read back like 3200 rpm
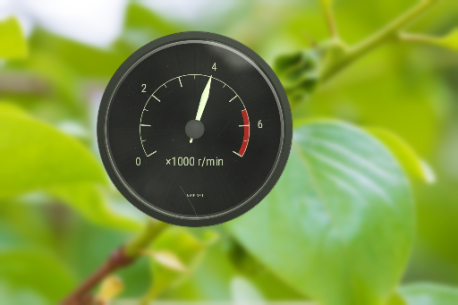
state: 4000 rpm
